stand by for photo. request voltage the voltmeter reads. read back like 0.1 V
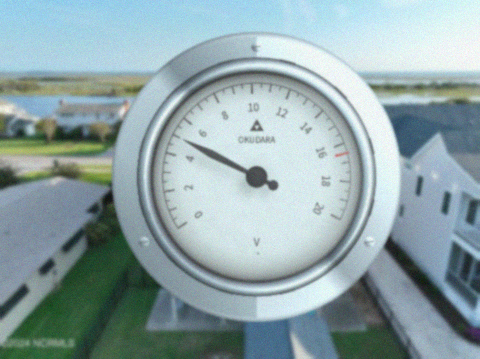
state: 5 V
